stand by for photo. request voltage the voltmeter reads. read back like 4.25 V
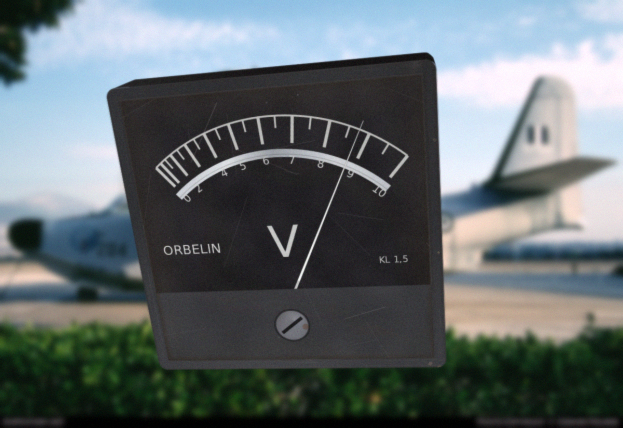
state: 8.75 V
